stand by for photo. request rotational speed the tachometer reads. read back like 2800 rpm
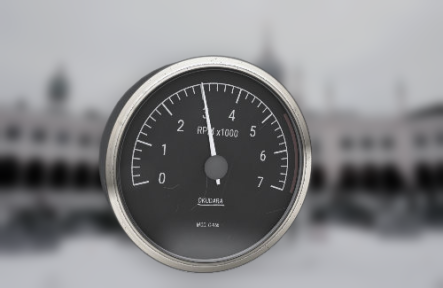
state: 3000 rpm
